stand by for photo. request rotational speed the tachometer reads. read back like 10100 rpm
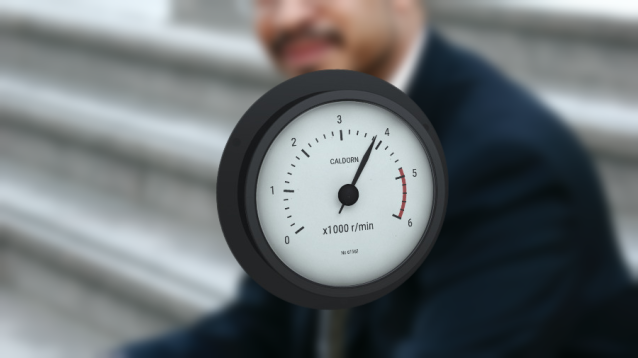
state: 3800 rpm
